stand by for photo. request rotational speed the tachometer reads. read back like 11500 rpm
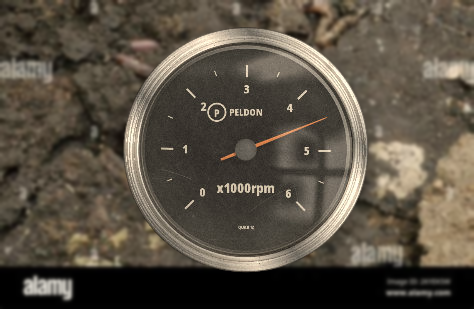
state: 4500 rpm
